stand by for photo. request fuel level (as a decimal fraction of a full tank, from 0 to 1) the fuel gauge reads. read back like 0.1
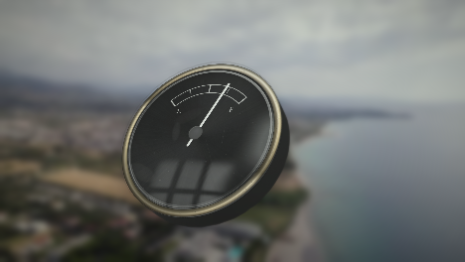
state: 0.75
